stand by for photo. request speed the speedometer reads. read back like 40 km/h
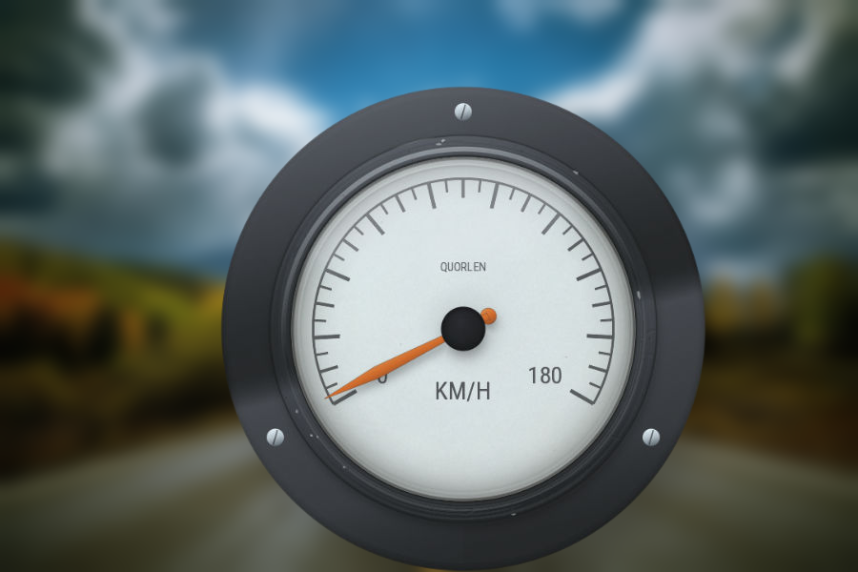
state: 2.5 km/h
